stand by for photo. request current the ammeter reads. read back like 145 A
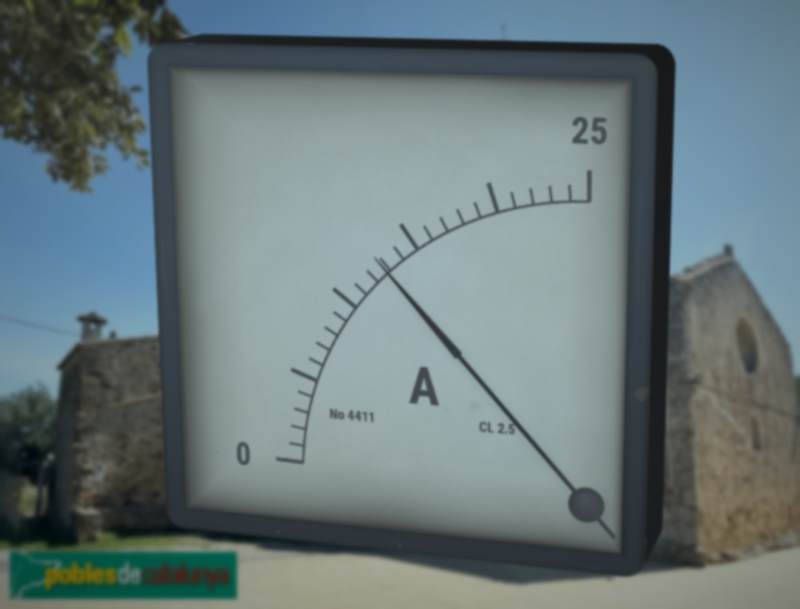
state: 13 A
